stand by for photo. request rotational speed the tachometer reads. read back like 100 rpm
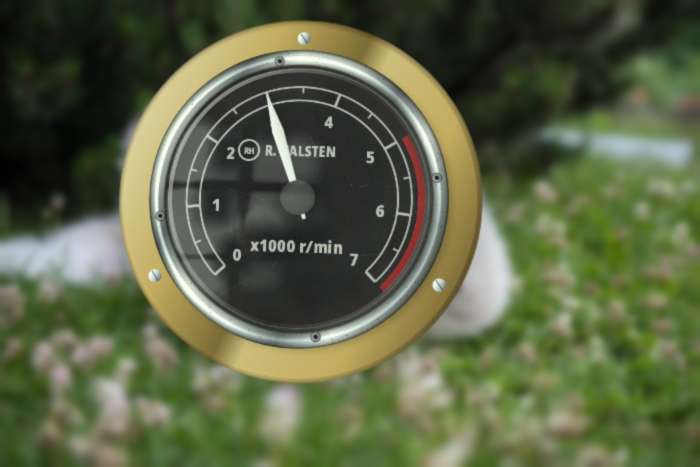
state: 3000 rpm
